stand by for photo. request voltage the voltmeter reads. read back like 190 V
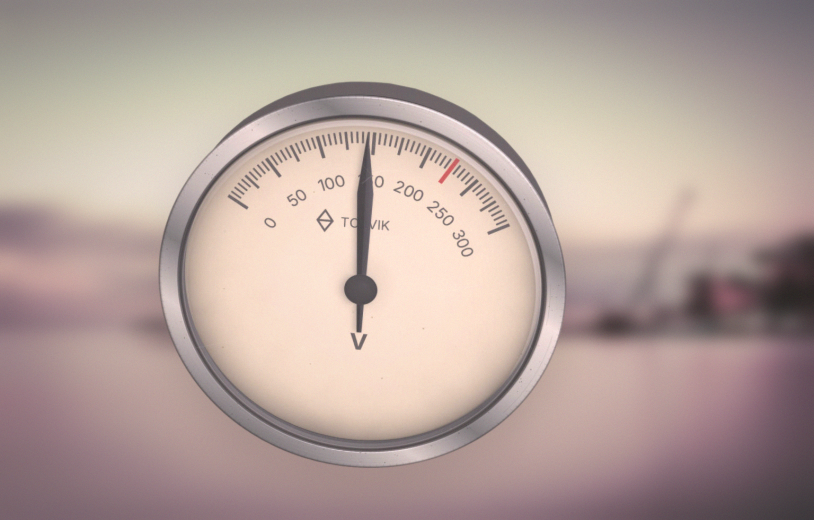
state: 145 V
